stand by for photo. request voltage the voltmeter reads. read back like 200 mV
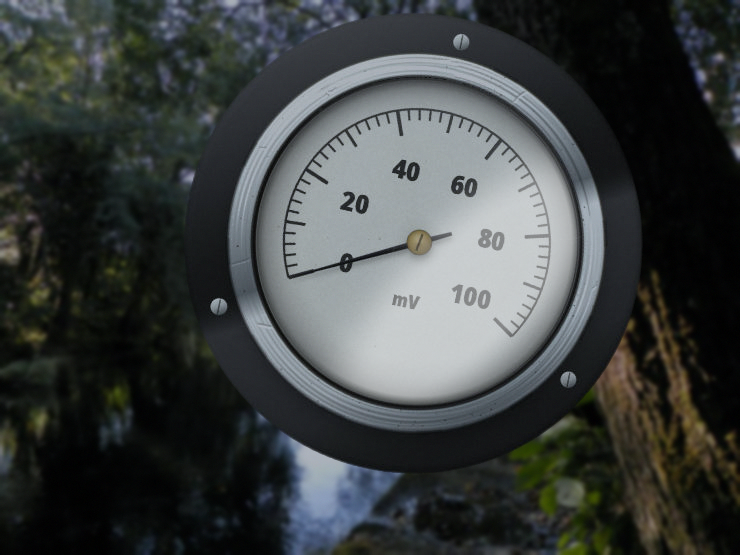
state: 0 mV
